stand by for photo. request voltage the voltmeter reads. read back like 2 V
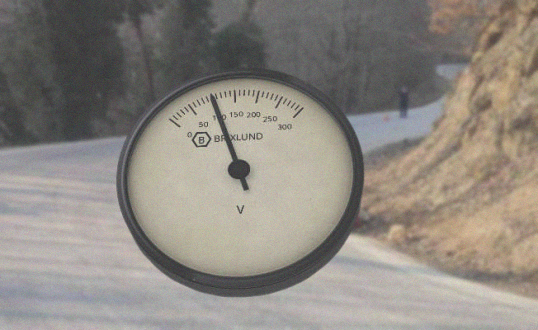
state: 100 V
